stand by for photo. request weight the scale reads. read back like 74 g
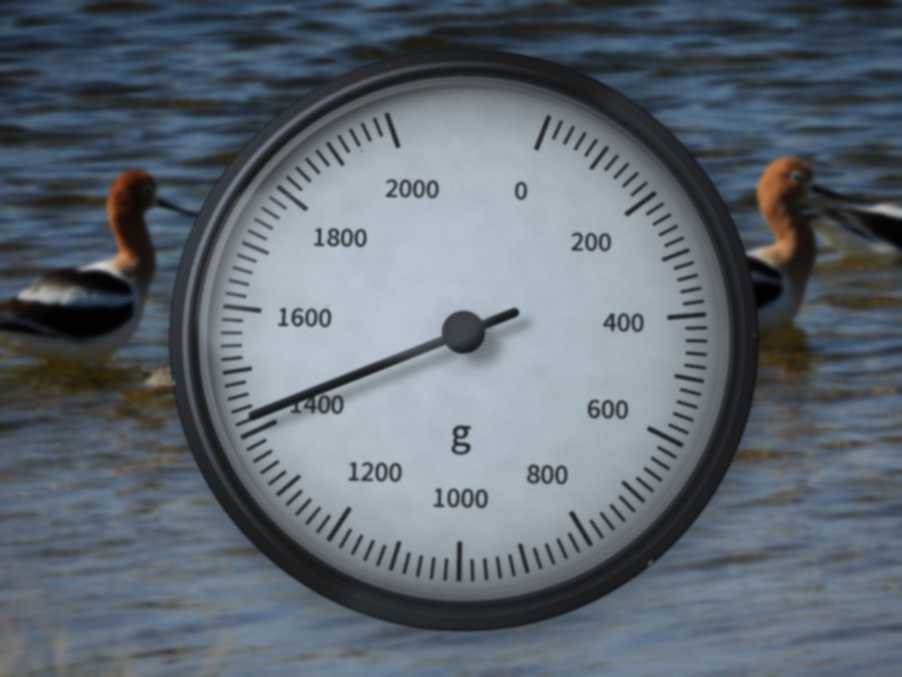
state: 1420 g
